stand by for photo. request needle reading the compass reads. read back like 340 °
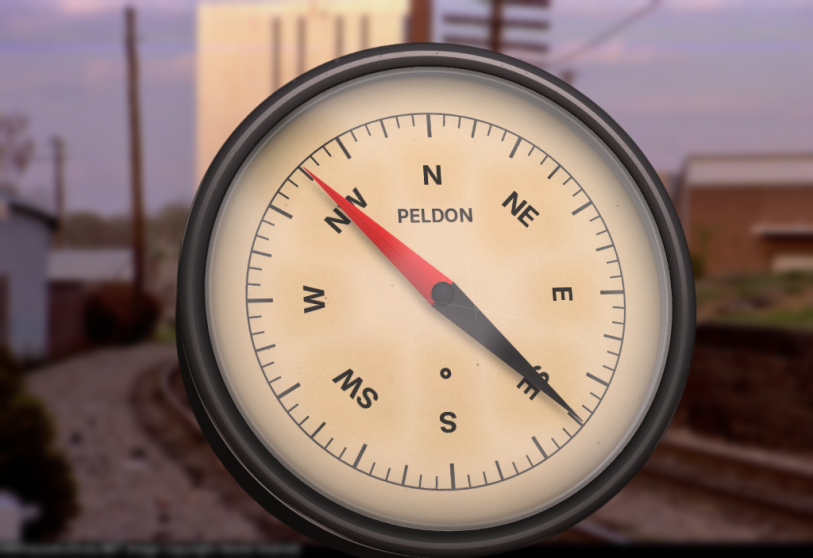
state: 315 °
